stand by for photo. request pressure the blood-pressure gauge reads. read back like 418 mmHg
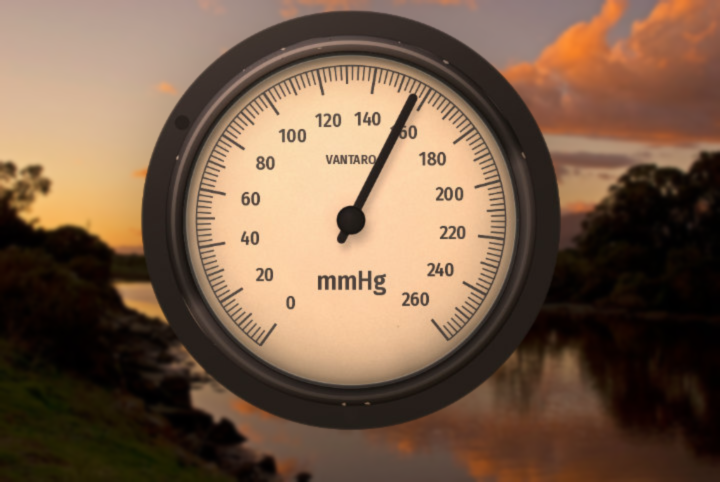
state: 156 mmHg
